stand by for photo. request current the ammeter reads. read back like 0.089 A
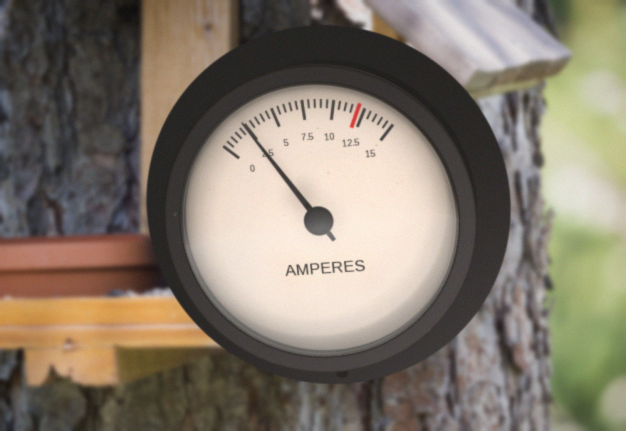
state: 2.5 A
